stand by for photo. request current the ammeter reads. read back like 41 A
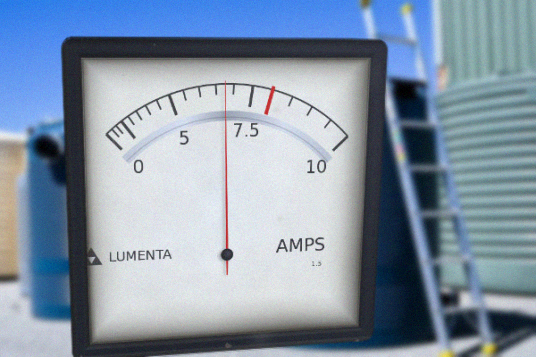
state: 6.75 A
